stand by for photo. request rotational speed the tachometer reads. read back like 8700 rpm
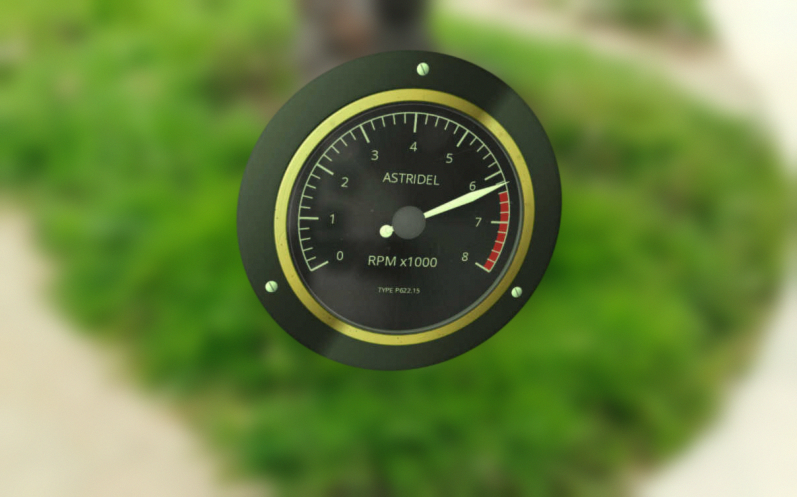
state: 6200 rpm
